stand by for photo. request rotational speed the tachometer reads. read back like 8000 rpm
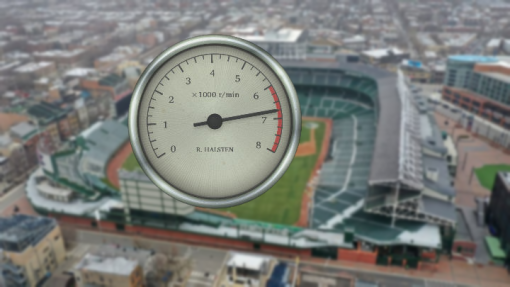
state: 6750 rpm
